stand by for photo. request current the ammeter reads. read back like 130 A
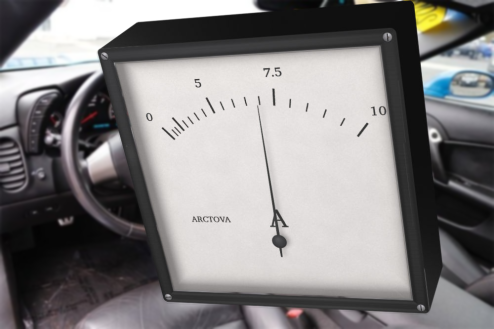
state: 7 A
